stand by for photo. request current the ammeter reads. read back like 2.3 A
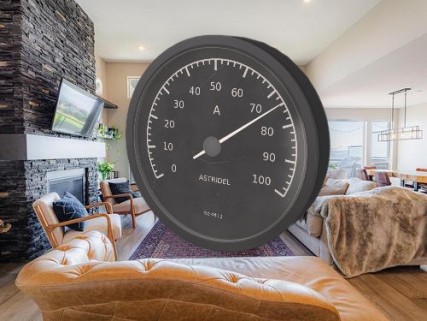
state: 74 A
